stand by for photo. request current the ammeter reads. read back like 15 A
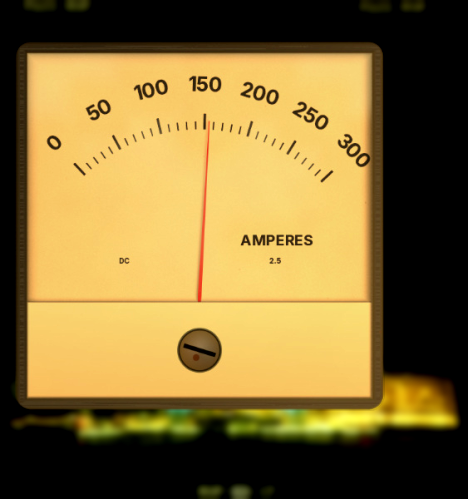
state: 155 A
